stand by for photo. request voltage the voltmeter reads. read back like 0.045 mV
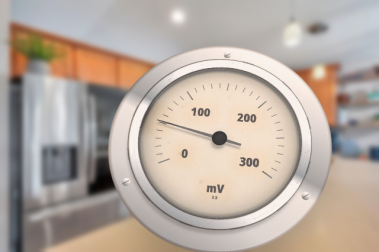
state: 50 mV
